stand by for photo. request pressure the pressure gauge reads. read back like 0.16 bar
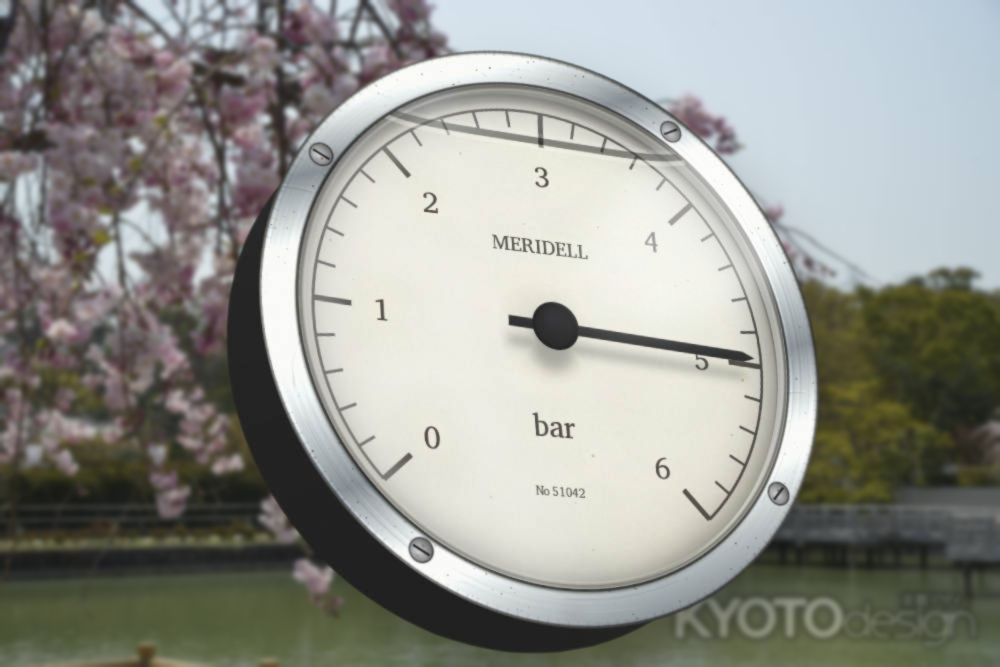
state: 5 bar
